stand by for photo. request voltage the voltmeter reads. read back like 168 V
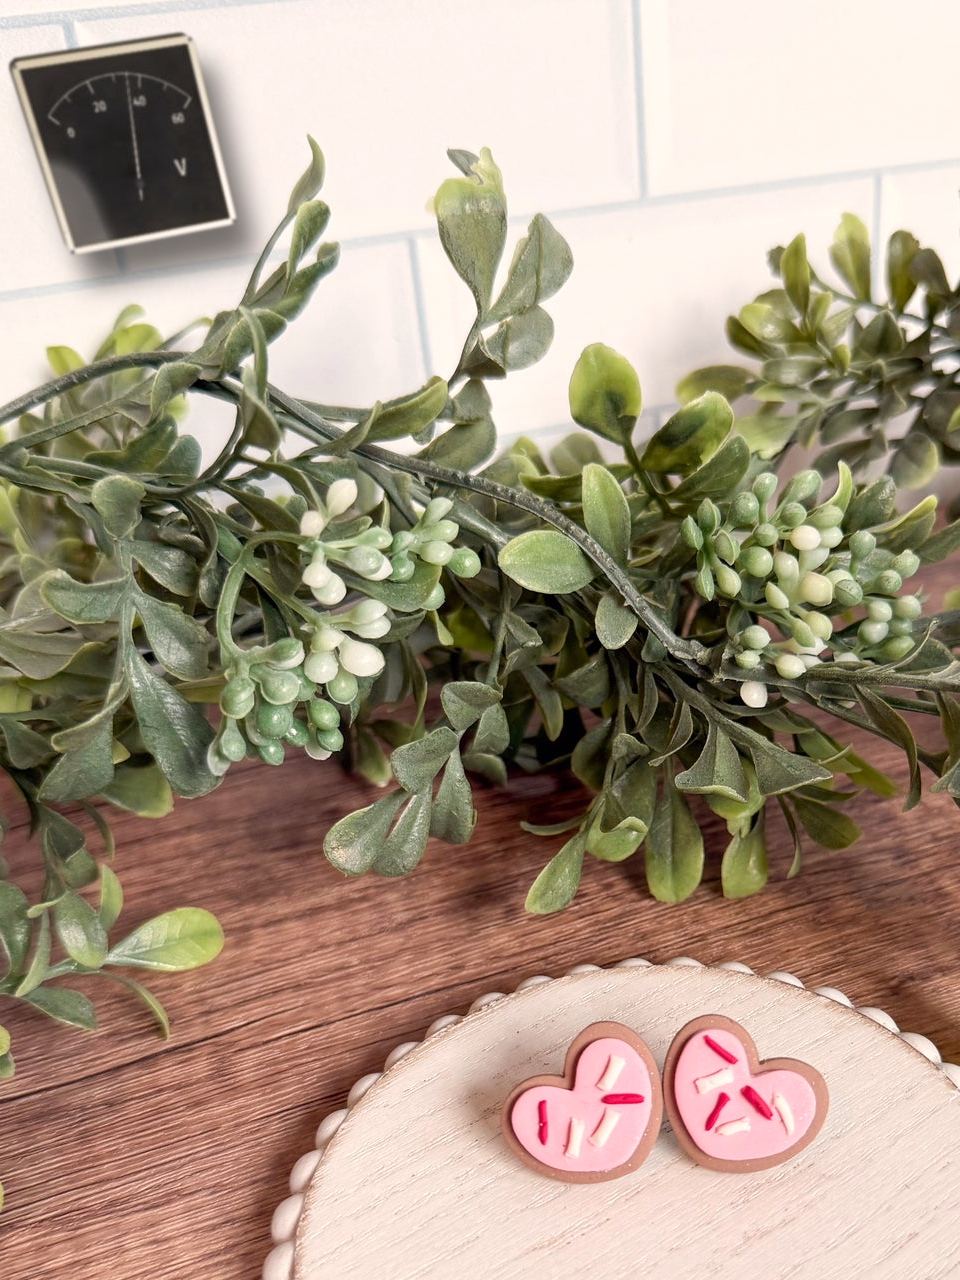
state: 35 V
